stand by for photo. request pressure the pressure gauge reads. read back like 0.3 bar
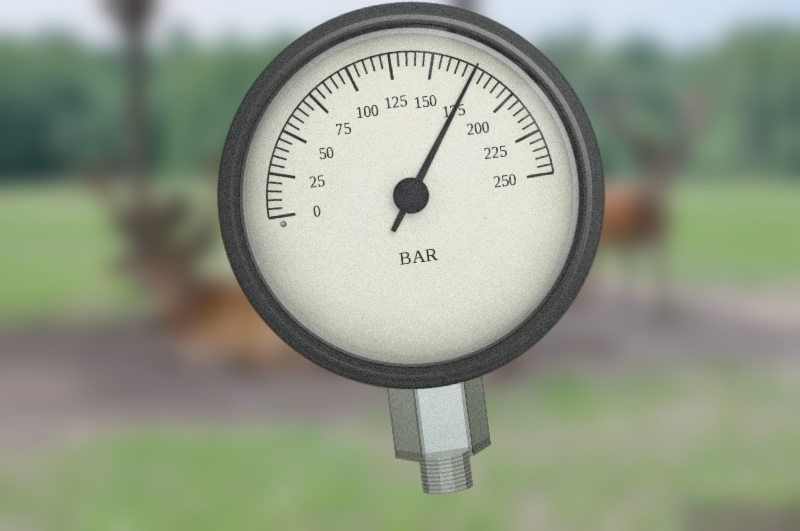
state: 175 bar
